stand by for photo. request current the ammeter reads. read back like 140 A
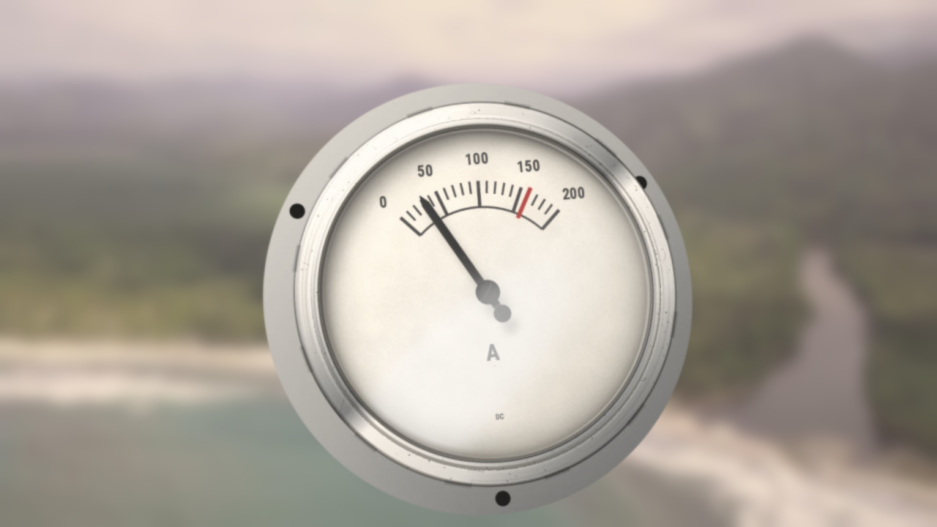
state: 30 A
